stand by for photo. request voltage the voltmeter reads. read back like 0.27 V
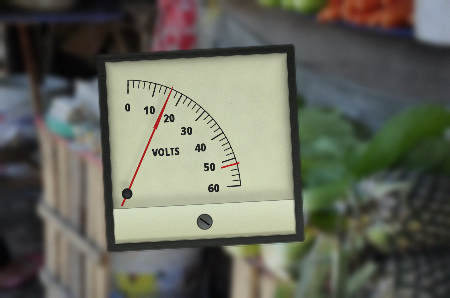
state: 16 V
